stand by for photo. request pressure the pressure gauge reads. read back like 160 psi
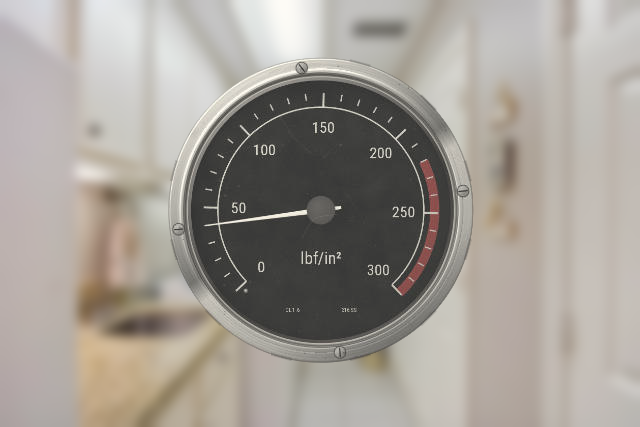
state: 40 psi
